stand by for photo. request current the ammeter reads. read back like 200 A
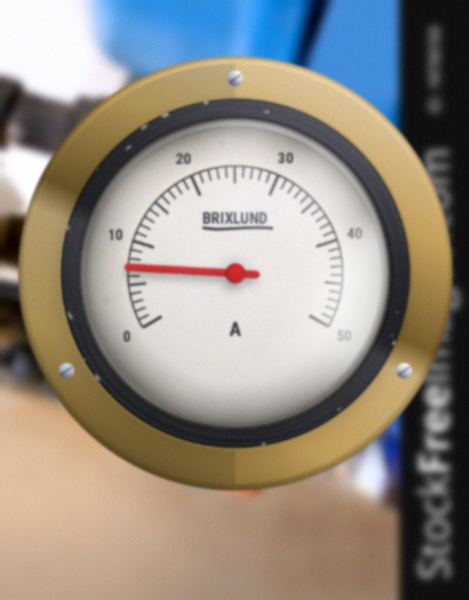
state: 7 A
